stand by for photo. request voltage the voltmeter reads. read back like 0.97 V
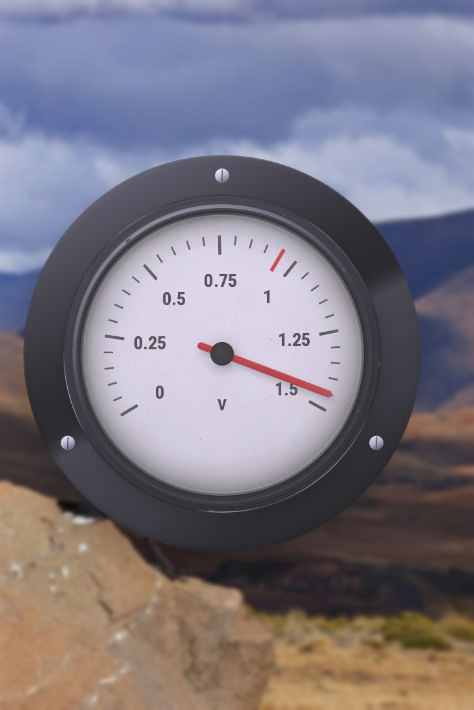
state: 1.45 V
